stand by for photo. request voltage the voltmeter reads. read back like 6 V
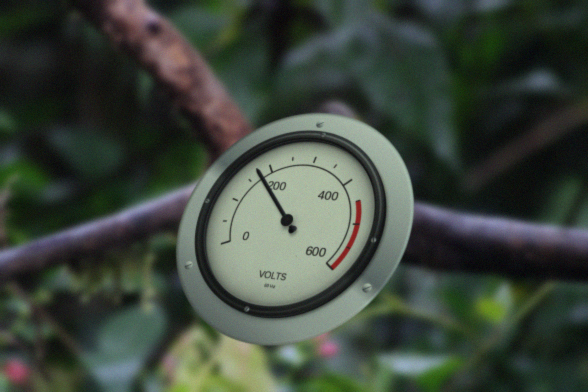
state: 175 V
